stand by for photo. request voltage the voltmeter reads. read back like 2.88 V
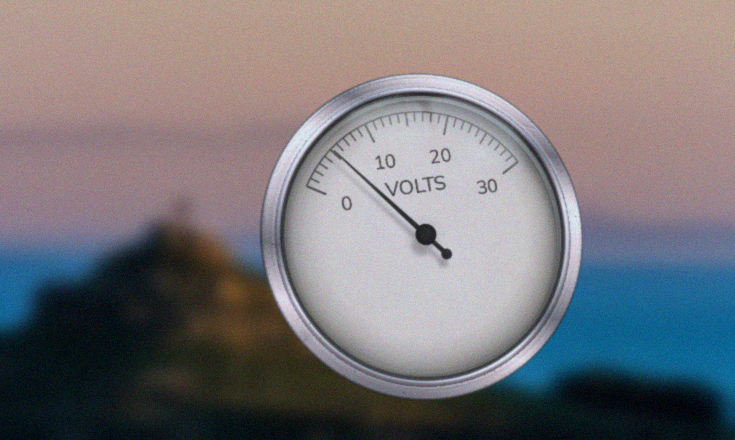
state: 5 V
